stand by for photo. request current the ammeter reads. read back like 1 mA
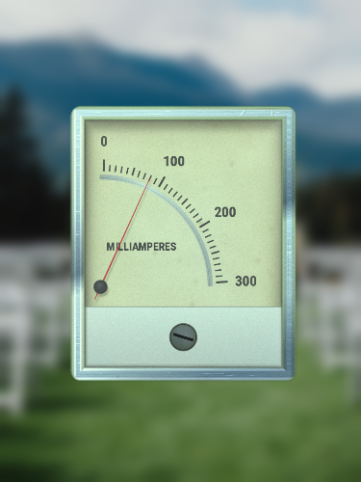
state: 80 mA
